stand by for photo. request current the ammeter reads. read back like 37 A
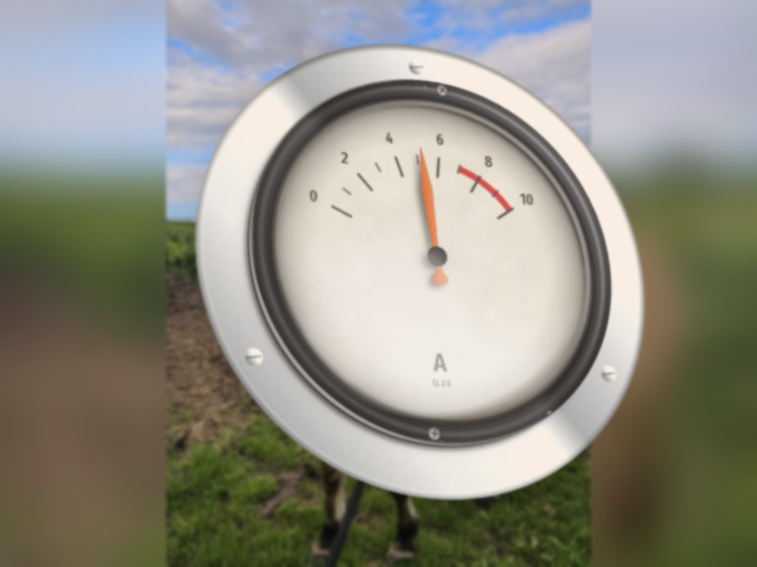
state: 5 A
